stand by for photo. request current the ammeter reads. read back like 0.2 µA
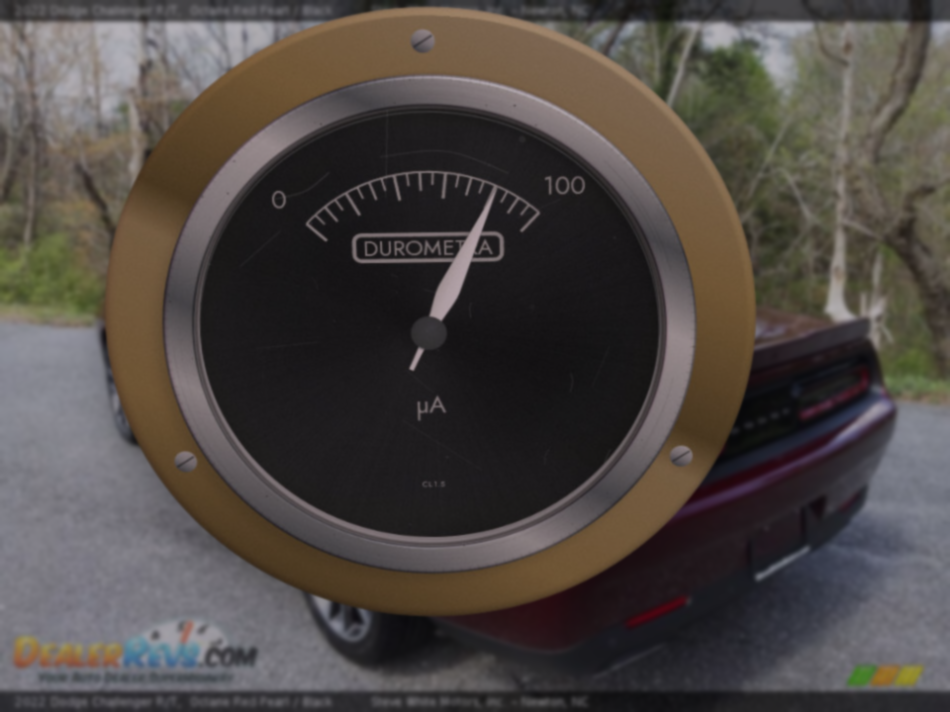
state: 80 µA
